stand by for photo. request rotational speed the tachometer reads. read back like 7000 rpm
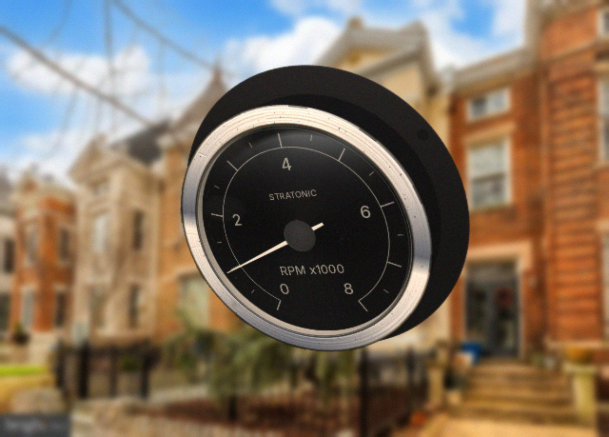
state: 1000 rpm
